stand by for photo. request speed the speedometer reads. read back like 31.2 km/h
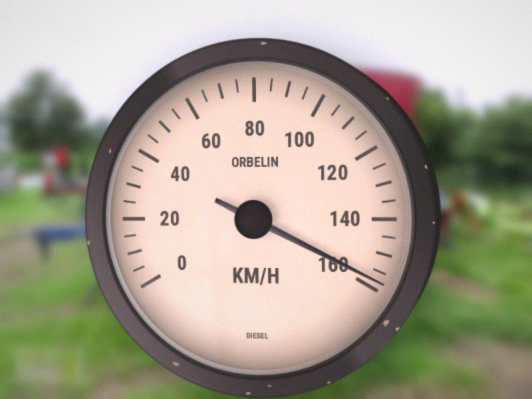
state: 157.5 km/h
